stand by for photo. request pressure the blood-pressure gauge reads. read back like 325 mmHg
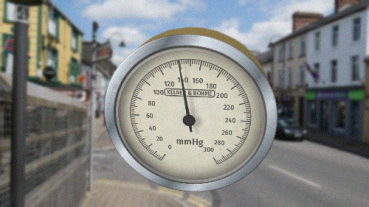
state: 140 mmHg
